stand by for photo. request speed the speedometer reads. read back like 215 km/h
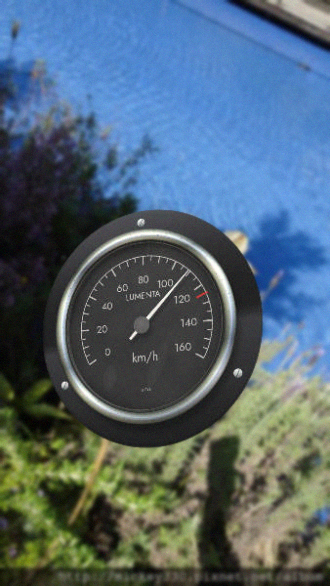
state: 110 km/h
